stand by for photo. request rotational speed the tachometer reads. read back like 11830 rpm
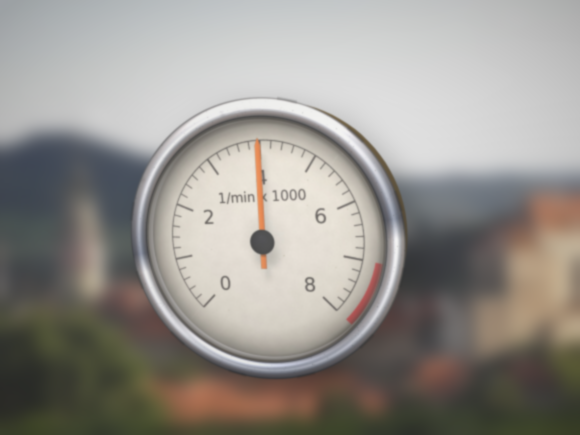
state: 4000 rpm
